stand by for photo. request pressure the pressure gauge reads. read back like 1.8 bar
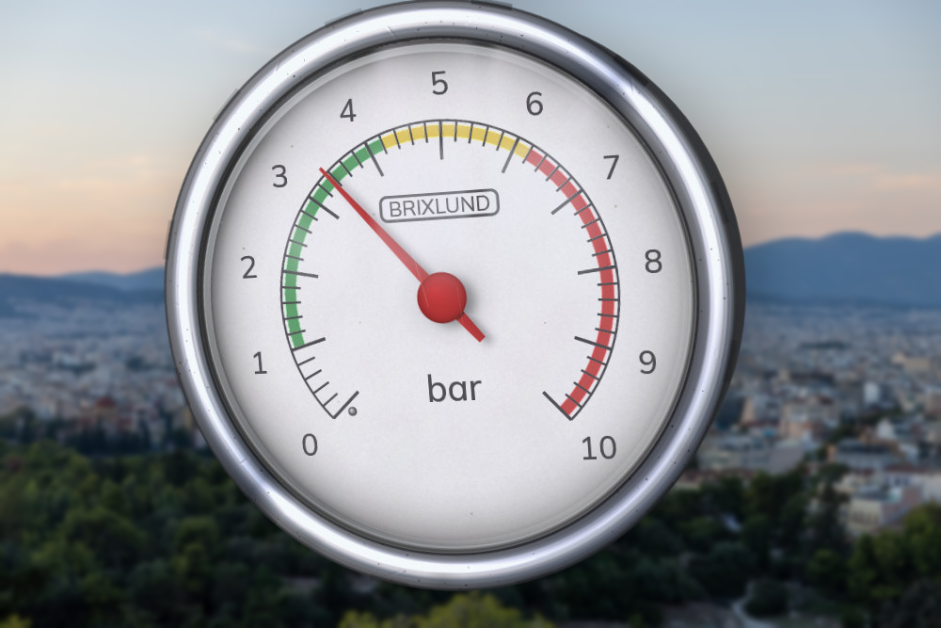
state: 3.4 bar
